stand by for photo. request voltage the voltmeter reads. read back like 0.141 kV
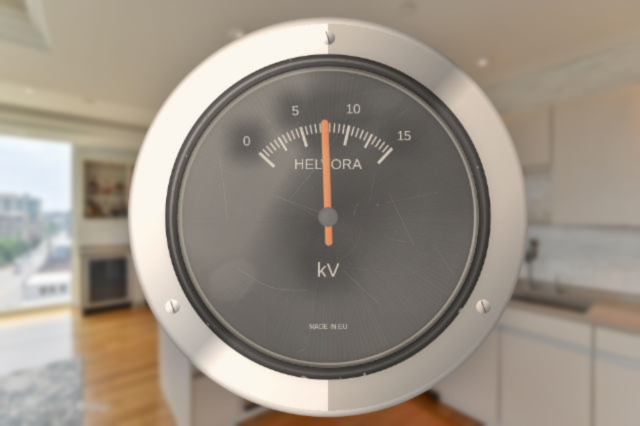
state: 7.5 kV
